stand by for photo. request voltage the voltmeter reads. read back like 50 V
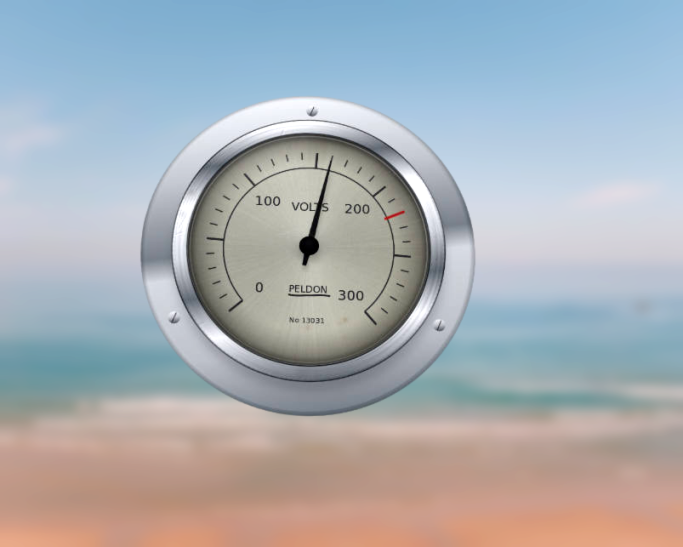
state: 160 V
